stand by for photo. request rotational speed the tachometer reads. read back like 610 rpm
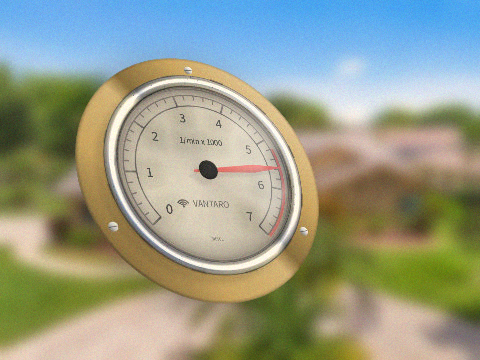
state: 5600 rpm
